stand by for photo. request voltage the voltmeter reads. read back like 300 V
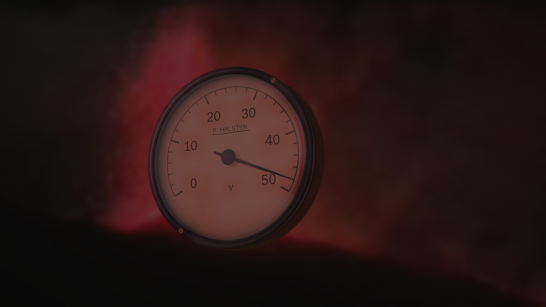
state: 48 V
